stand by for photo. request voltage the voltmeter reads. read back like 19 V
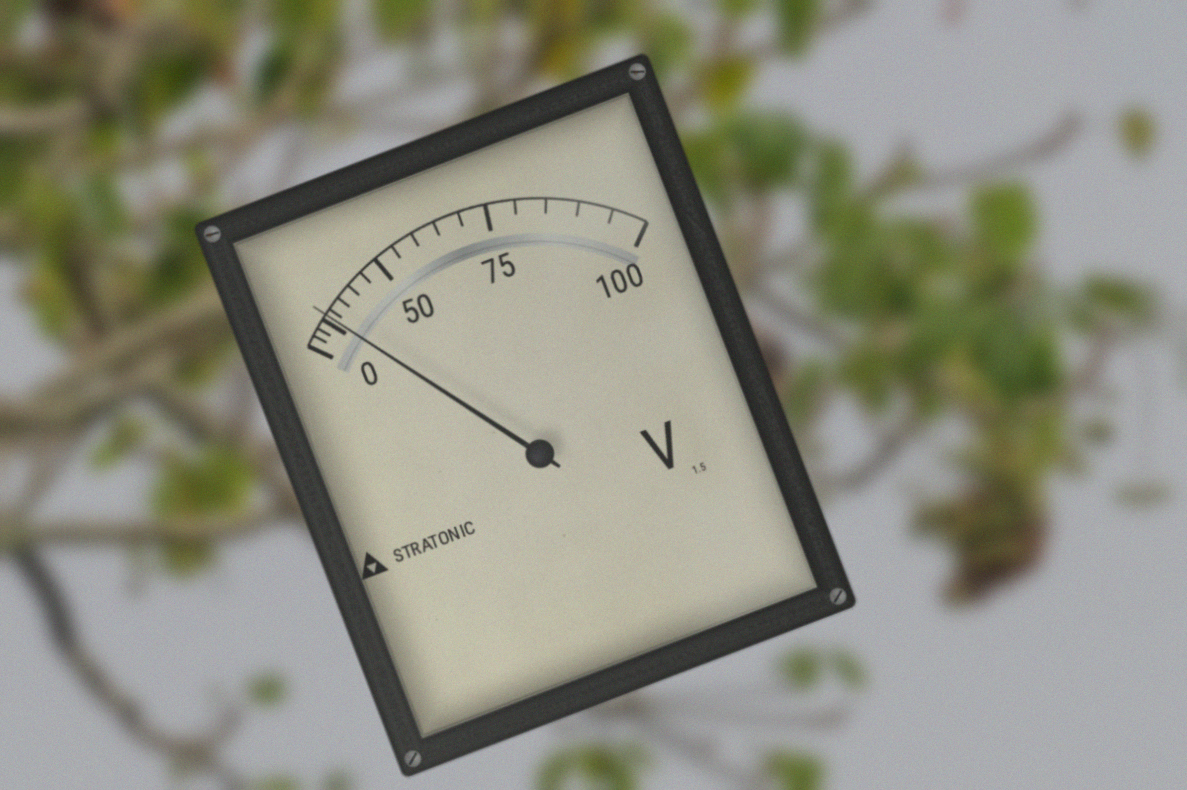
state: 27.5 V
